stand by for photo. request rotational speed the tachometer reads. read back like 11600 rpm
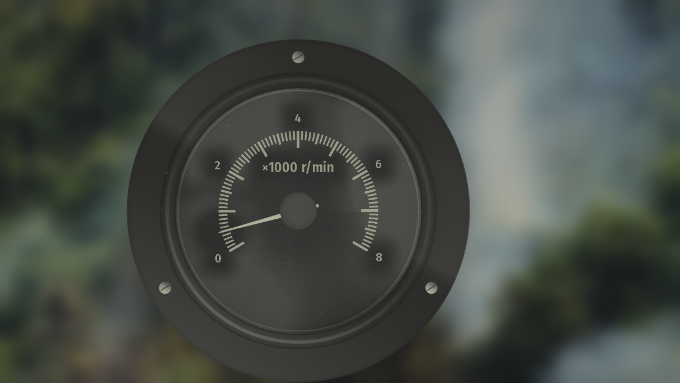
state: 500 rpm
